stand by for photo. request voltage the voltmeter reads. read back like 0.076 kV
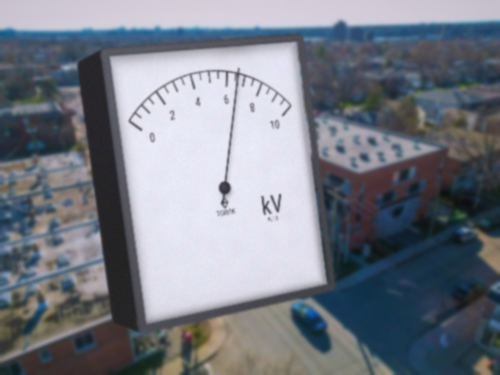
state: 6.5 kV
